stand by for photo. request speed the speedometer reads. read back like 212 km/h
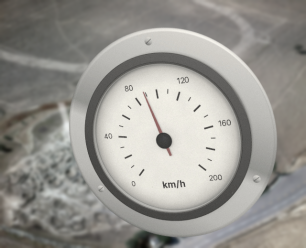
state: 90 km/h
